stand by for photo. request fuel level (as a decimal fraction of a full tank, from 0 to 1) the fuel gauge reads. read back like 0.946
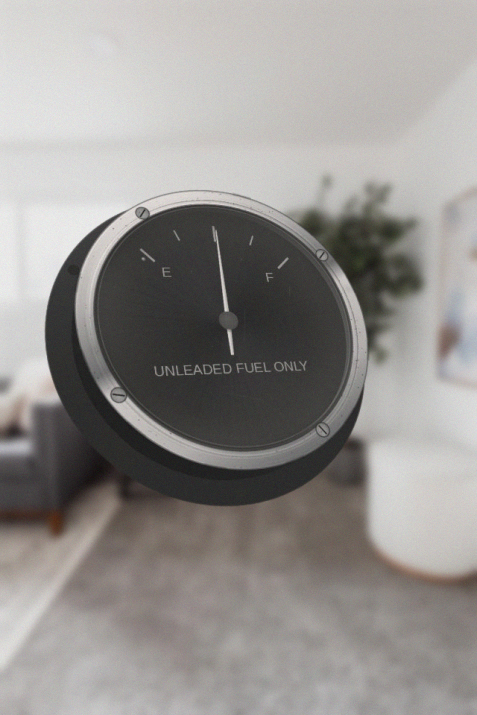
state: 0.5
